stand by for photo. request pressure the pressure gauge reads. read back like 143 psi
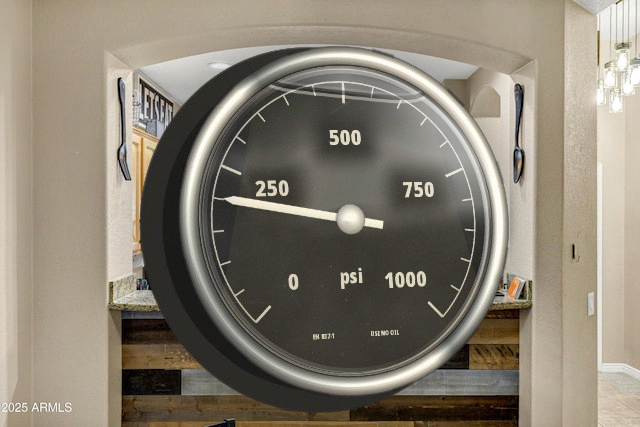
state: 200 psi
